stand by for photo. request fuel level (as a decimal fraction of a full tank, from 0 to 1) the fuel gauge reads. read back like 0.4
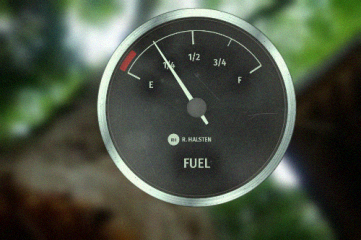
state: 0.25
